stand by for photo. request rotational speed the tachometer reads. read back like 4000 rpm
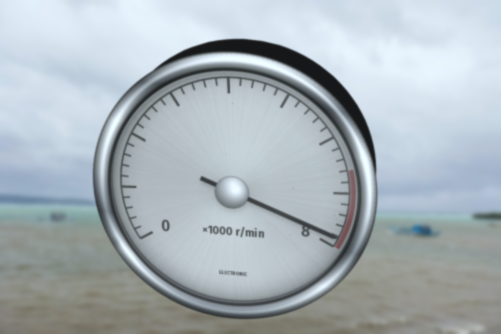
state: 7800 rpm
